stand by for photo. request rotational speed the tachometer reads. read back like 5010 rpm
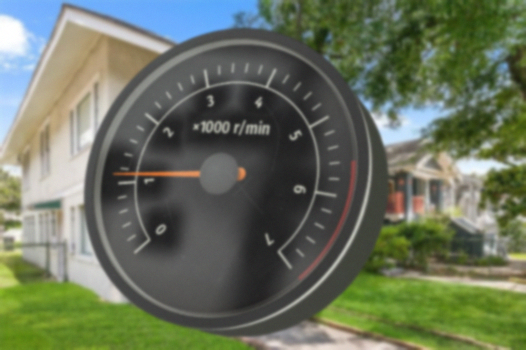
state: 1100 rpm
